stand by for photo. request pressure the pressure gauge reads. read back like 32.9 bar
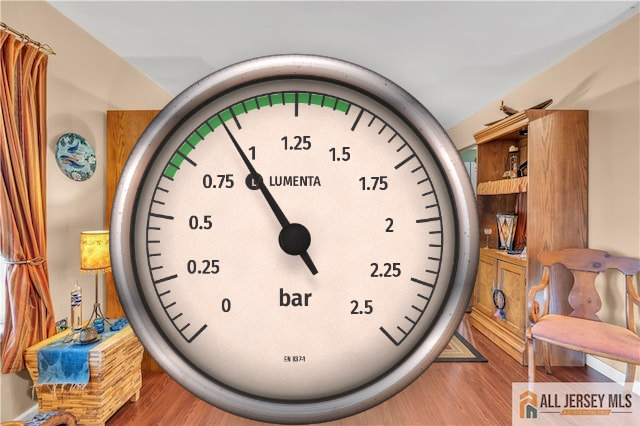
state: 0.95 bar
